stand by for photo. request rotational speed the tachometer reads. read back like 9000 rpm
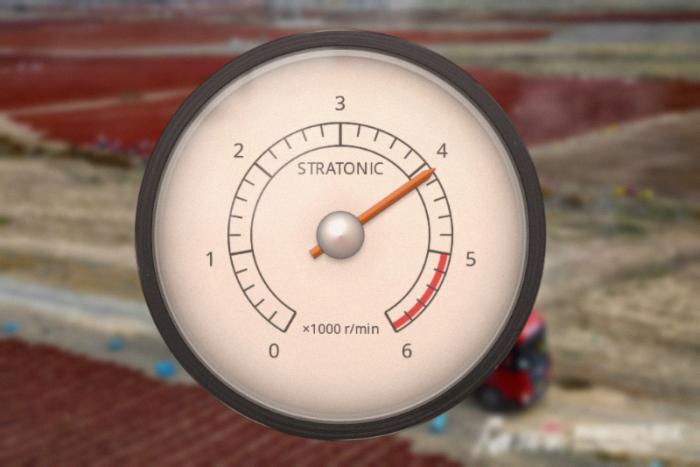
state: 4100 rpm
